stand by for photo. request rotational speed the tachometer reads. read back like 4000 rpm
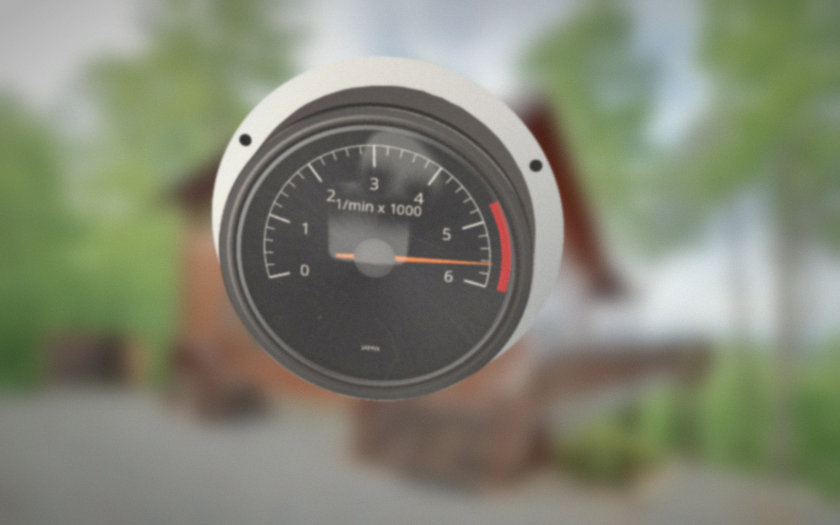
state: 5600 rpm
